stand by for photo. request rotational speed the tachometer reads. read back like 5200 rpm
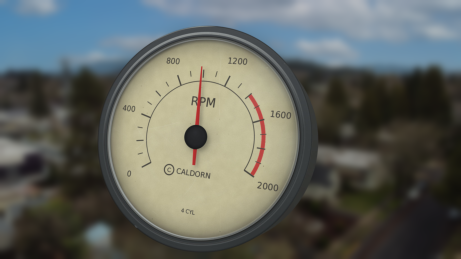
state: 1000 rpm
